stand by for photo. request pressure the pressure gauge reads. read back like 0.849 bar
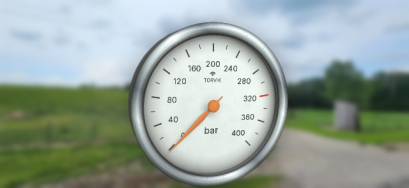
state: 0 bar
